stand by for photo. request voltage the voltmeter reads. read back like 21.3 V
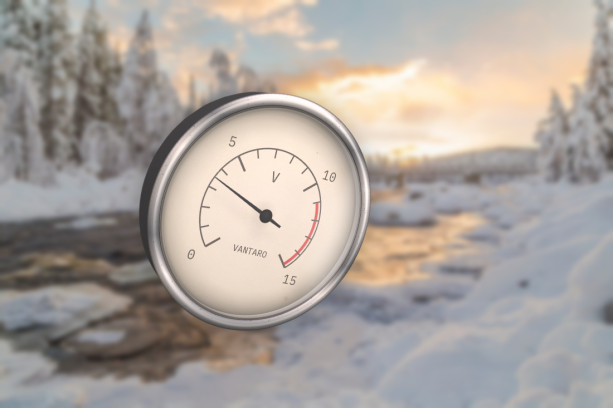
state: 3.5 V
